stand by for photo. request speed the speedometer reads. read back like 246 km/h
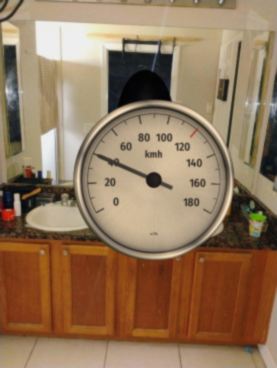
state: 40 km/h
